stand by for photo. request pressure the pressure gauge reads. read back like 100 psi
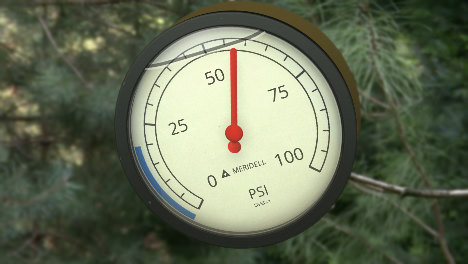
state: 57.5 psi
